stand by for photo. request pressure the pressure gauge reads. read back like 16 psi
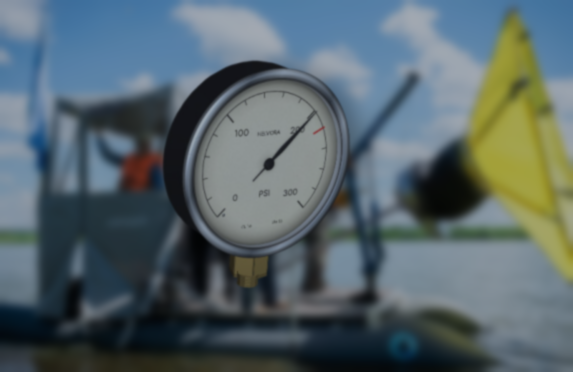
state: 200 psi
